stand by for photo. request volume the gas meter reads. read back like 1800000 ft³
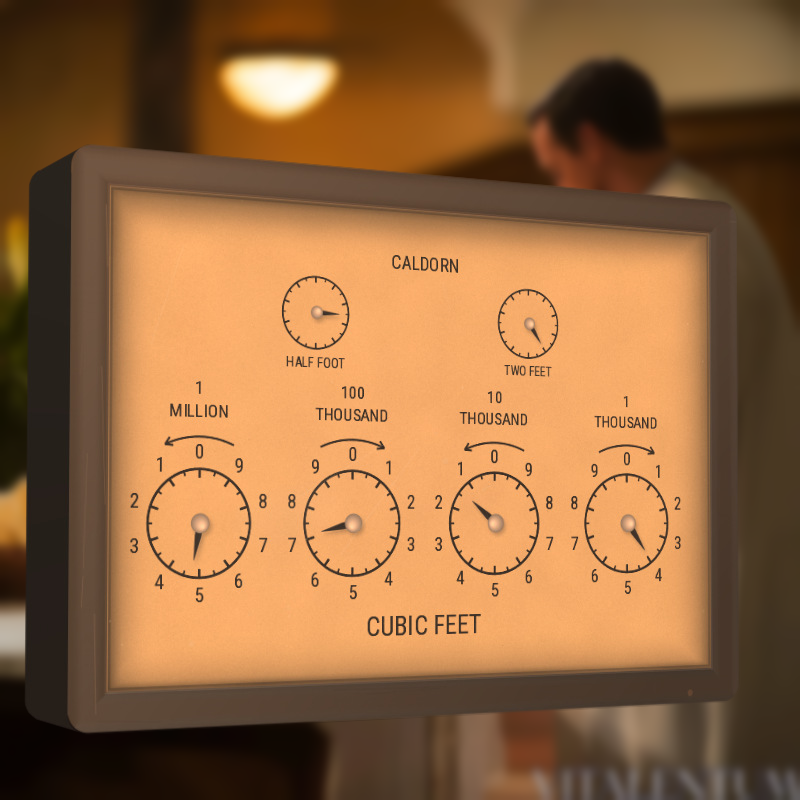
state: 471400 ft³
